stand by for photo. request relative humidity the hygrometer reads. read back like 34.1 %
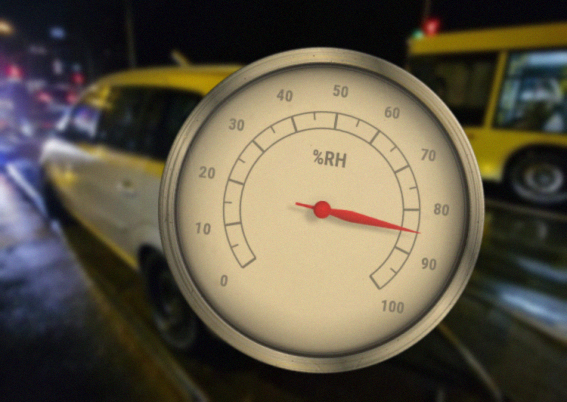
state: 85 %
